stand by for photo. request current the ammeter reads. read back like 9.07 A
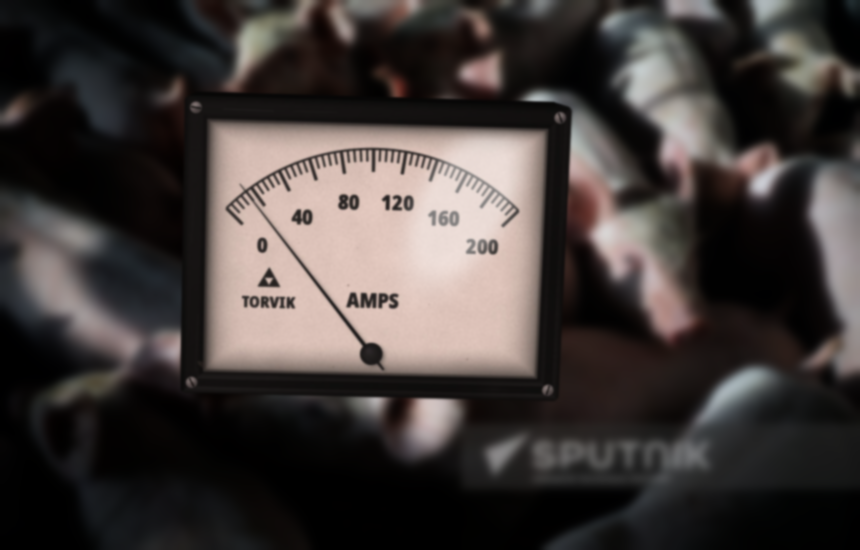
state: 16 A
